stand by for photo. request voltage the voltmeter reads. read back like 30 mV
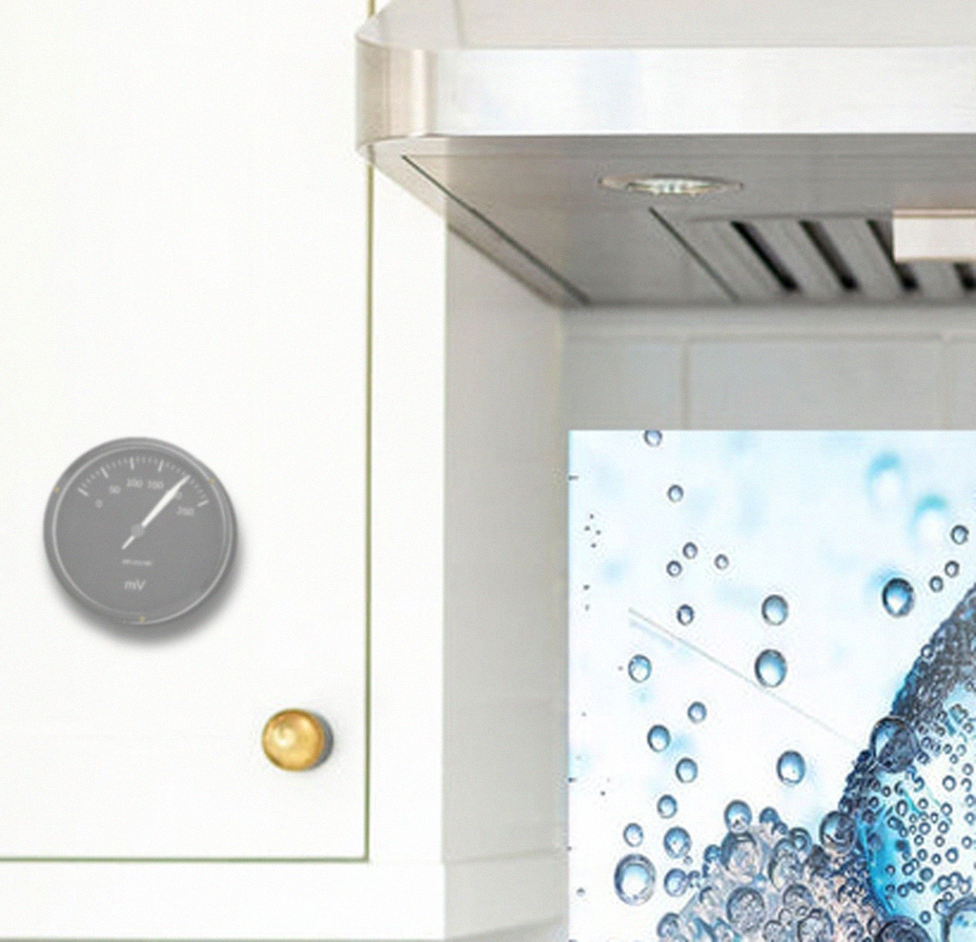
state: 200 mV
